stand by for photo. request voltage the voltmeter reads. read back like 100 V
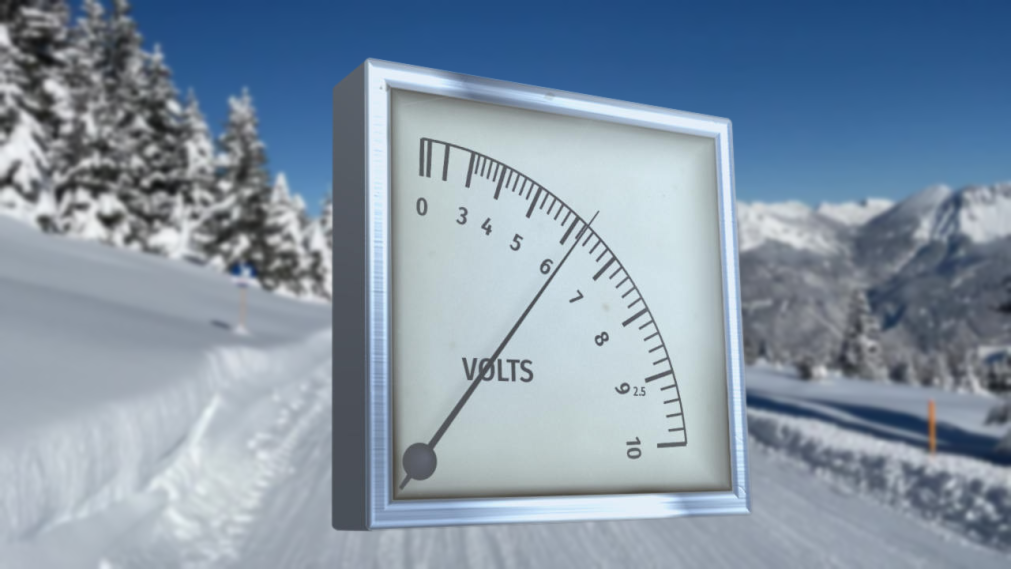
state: 6.2 V
